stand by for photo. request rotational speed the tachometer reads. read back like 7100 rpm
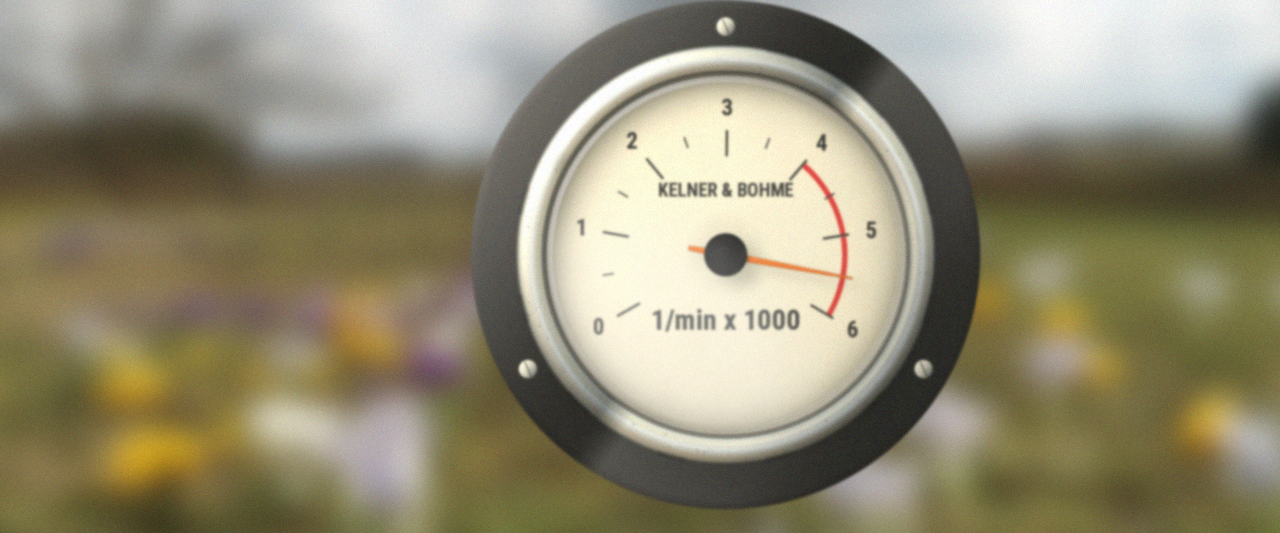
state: 5500 rpm
